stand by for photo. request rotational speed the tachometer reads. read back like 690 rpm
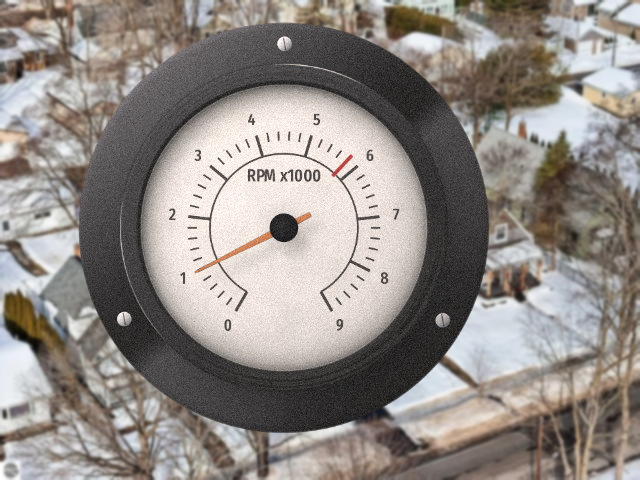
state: 1000 rpm
